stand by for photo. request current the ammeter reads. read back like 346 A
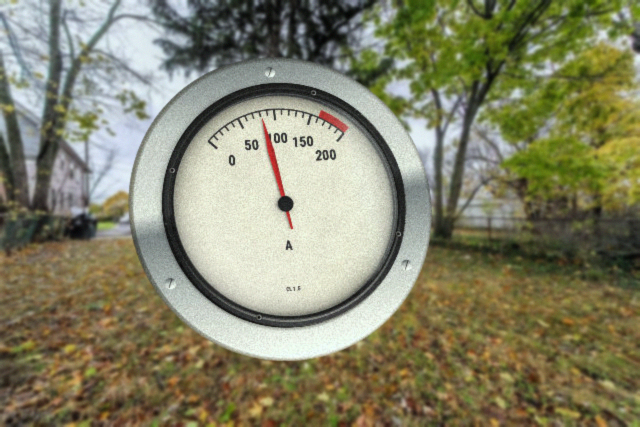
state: 80 A
